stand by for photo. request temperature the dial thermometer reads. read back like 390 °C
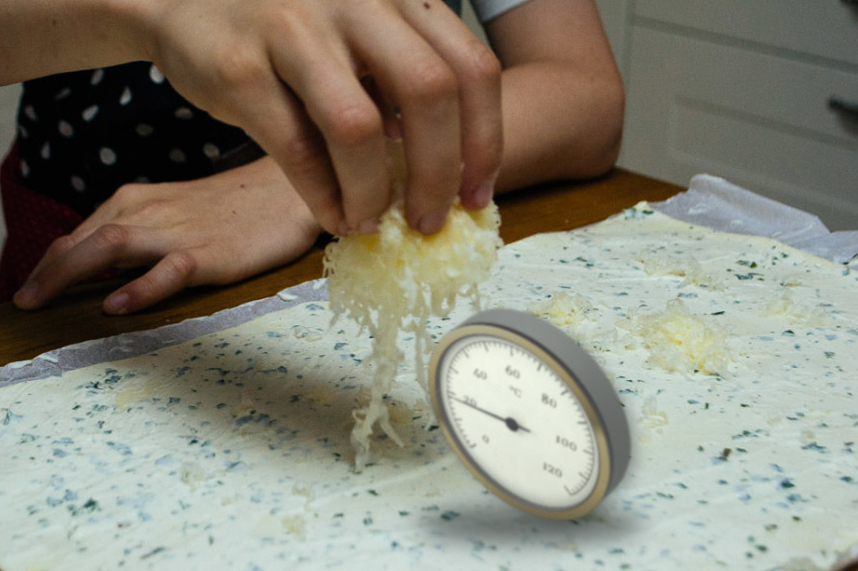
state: 20 °C
